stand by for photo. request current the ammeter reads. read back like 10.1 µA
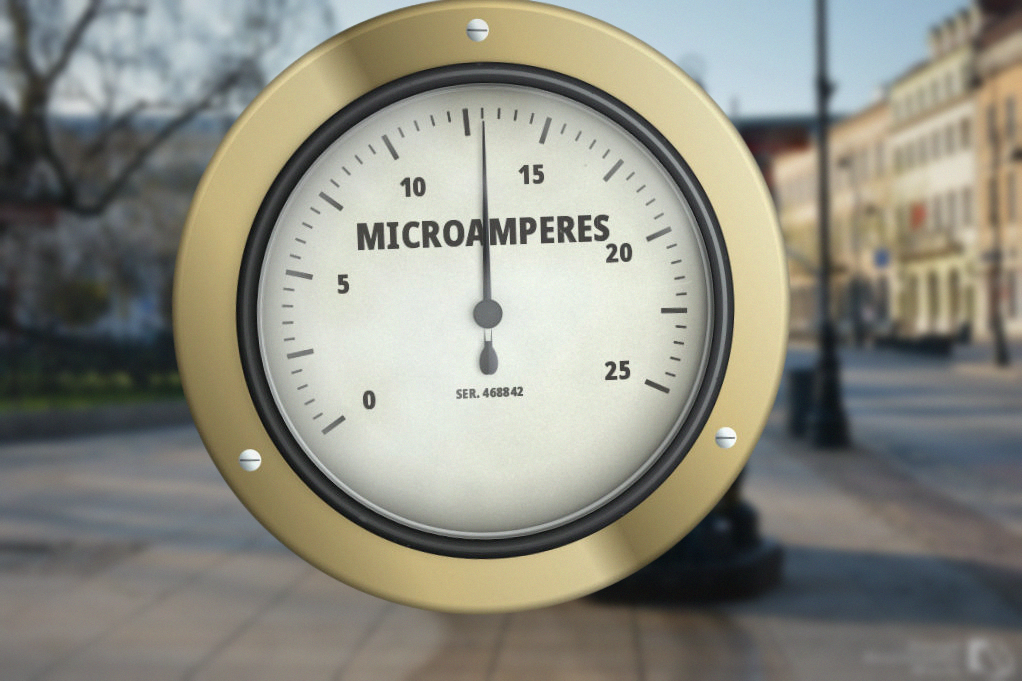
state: 13 µA
